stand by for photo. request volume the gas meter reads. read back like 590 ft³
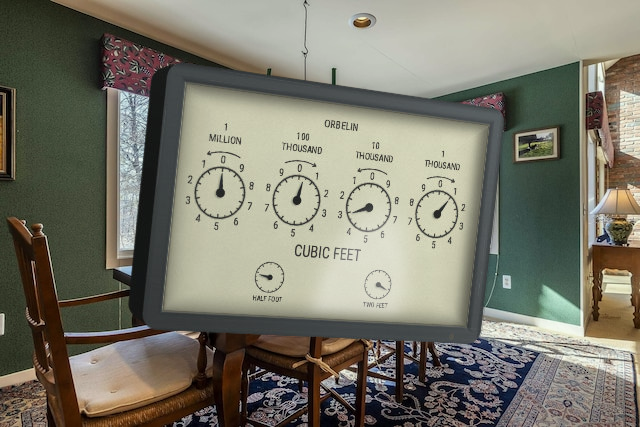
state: 3100 ft³
